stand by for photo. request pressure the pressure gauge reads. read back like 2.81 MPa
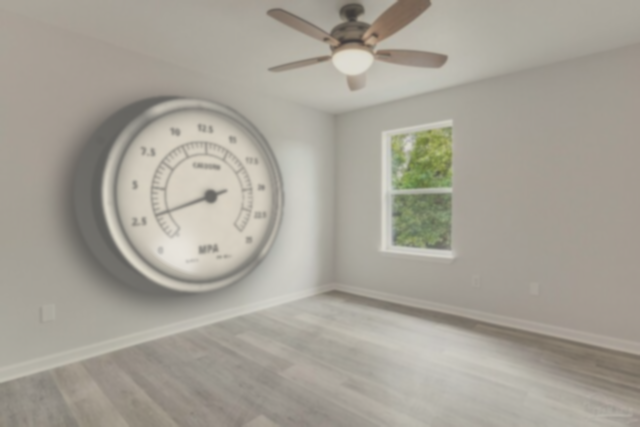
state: 2.5 MPa
